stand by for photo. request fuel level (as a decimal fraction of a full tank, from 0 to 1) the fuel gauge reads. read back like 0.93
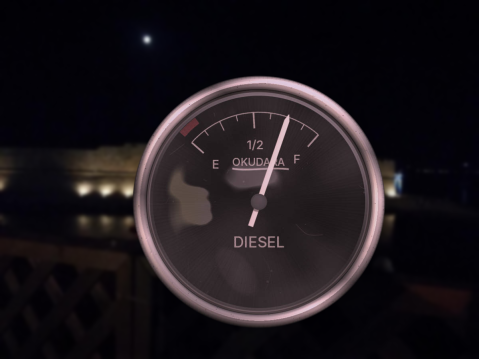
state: 0.75
